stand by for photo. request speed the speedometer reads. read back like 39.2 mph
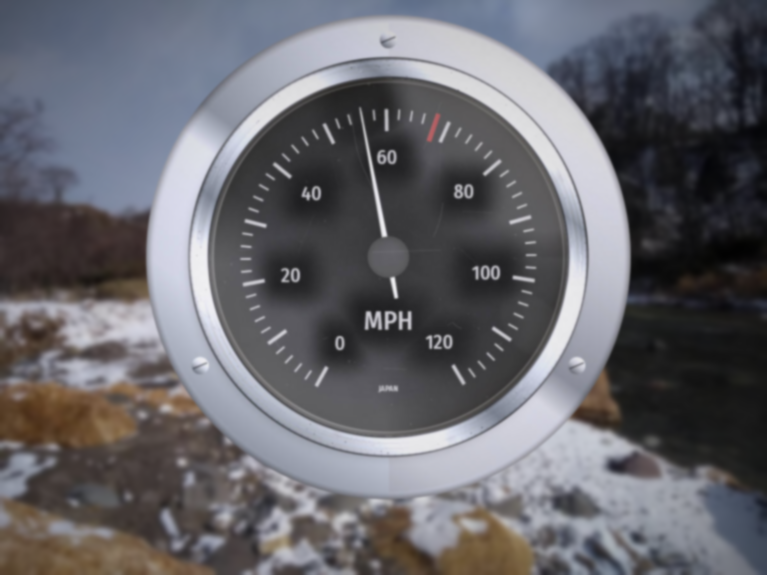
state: 56 mph
